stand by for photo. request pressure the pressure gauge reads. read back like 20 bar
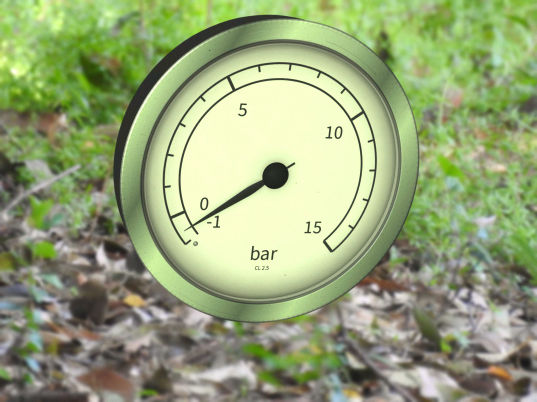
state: -0.5 bar
